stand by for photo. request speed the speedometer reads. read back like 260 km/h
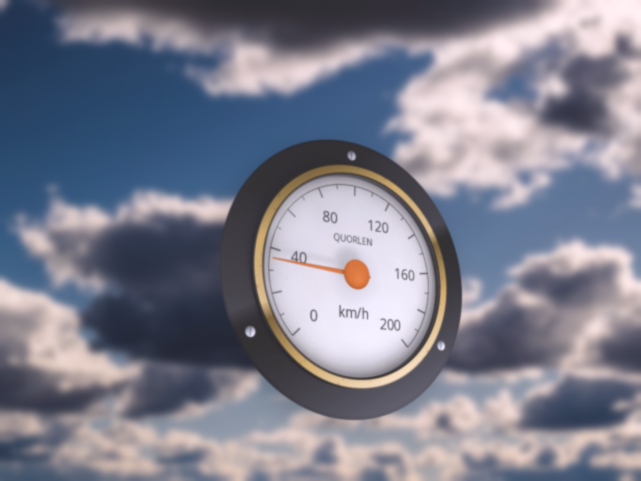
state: 35 km/h
